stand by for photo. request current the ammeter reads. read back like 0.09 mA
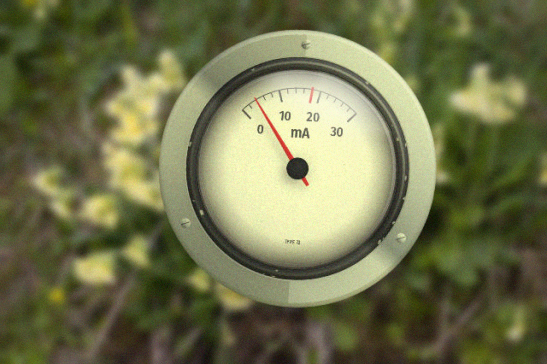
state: 4 mA
